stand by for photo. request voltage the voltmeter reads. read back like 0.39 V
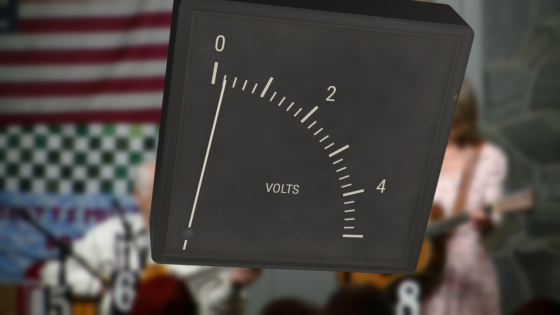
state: 0.2 V
